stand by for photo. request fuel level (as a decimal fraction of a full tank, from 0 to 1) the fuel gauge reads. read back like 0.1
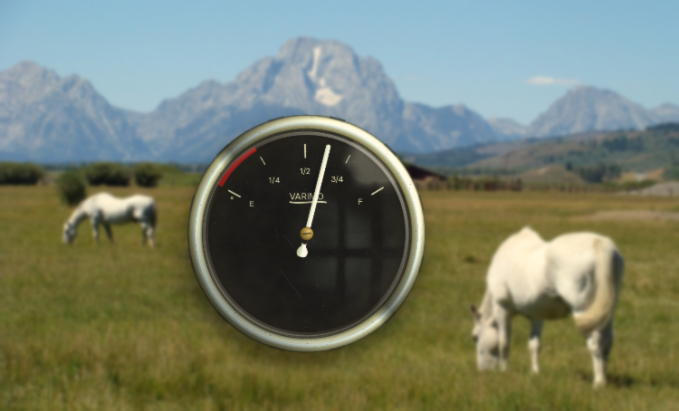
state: 0.625
